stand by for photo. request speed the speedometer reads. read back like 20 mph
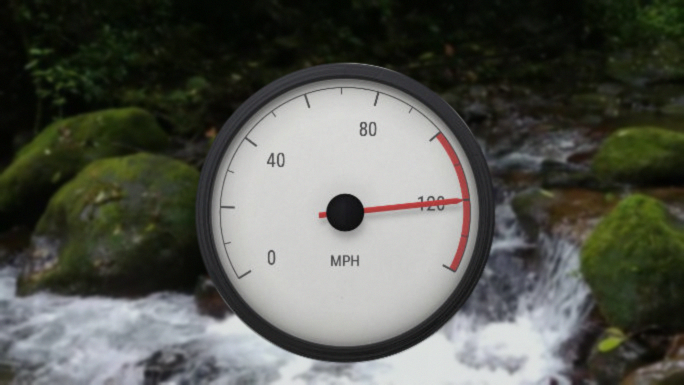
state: 120 mph
